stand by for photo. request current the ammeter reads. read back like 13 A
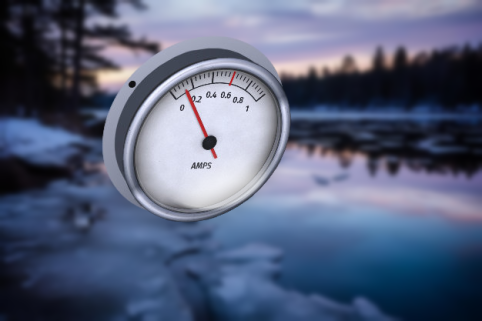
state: 0.12 A
